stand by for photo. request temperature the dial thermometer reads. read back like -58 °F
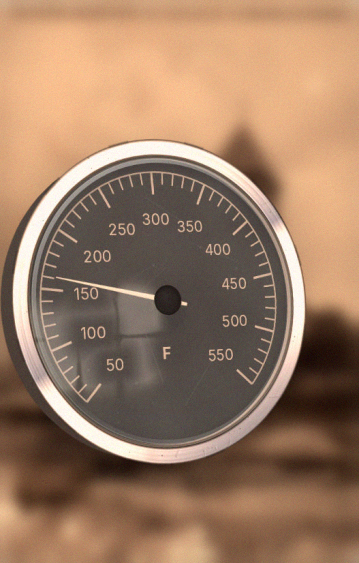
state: 160 °F
